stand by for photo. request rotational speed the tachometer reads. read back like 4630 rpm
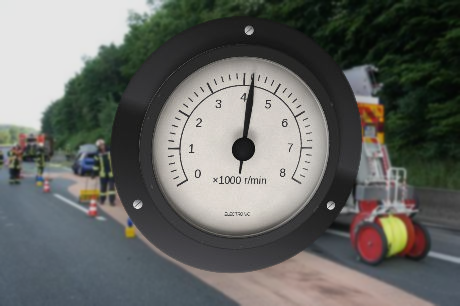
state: 4200 rpm
